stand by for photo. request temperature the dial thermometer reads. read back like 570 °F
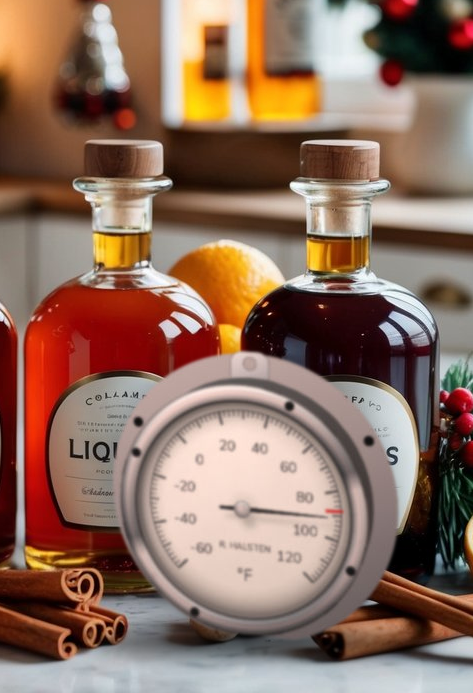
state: 90 °F
